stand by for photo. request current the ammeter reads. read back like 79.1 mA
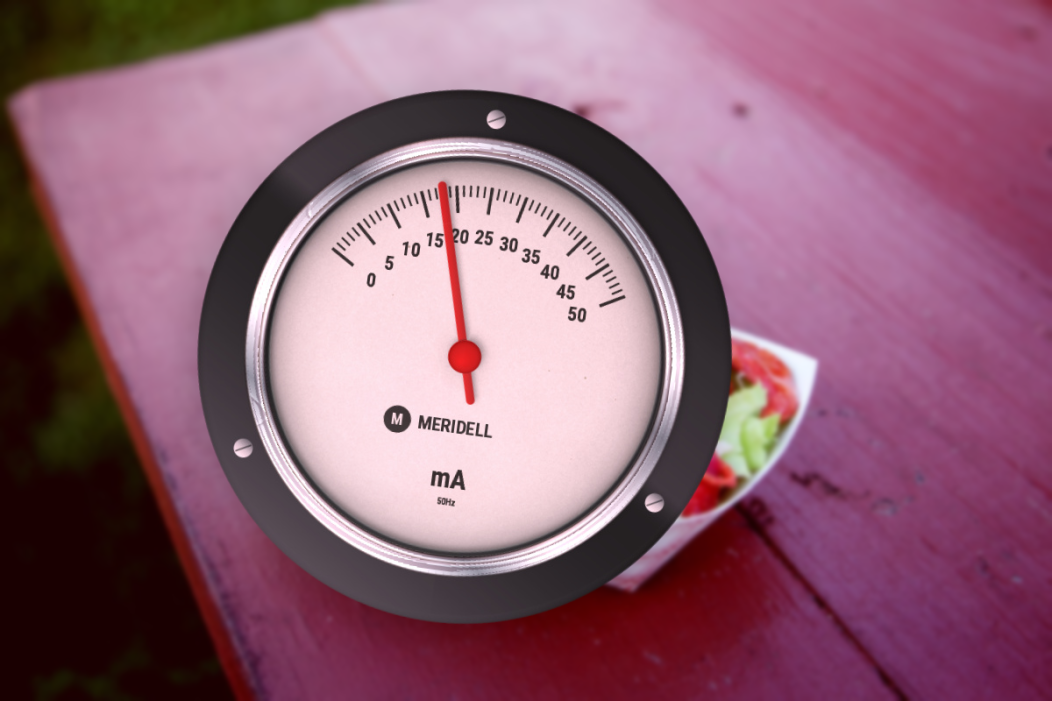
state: 18 mA
